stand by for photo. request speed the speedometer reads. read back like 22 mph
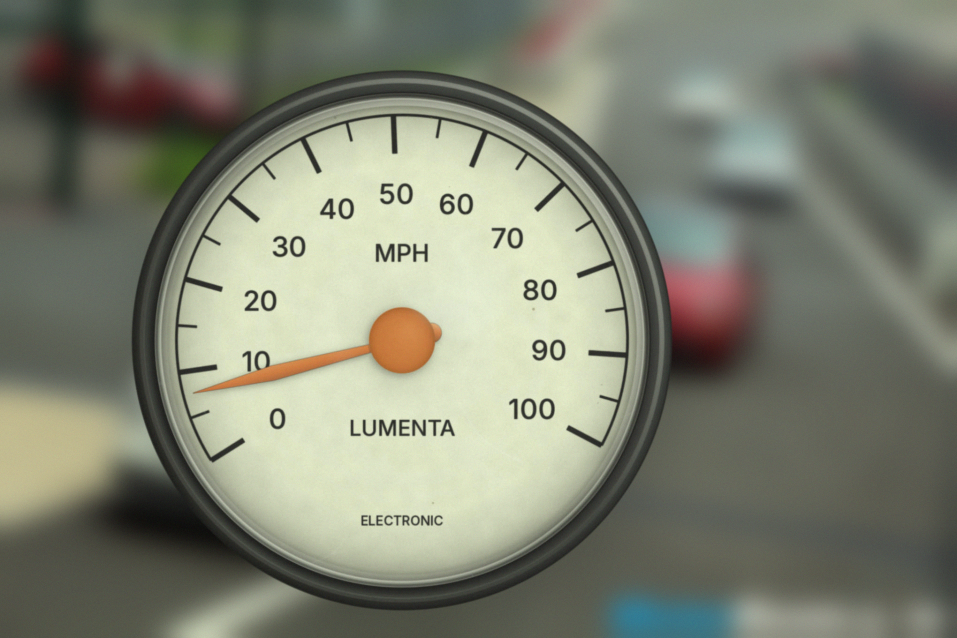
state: 7.5 mph
